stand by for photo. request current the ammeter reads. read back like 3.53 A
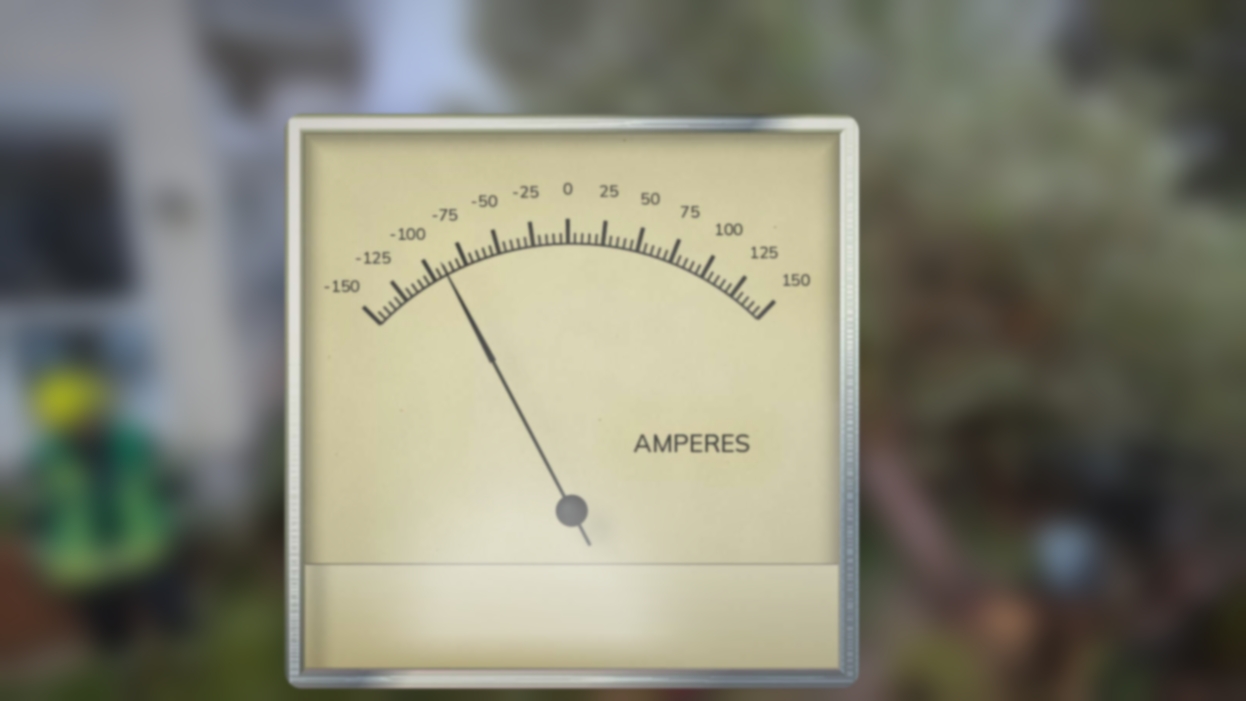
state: -90 A
